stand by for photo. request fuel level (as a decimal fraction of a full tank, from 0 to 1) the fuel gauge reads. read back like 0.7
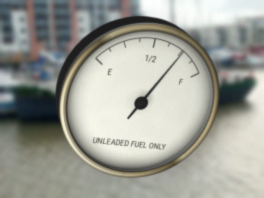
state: 0.75
